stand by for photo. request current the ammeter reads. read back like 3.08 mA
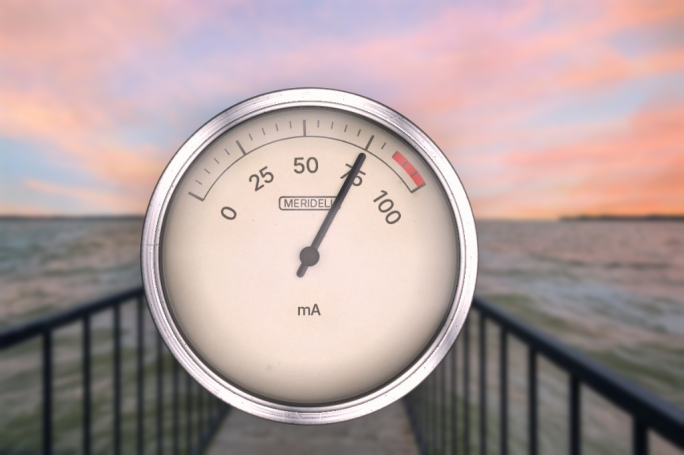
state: 75 mA
